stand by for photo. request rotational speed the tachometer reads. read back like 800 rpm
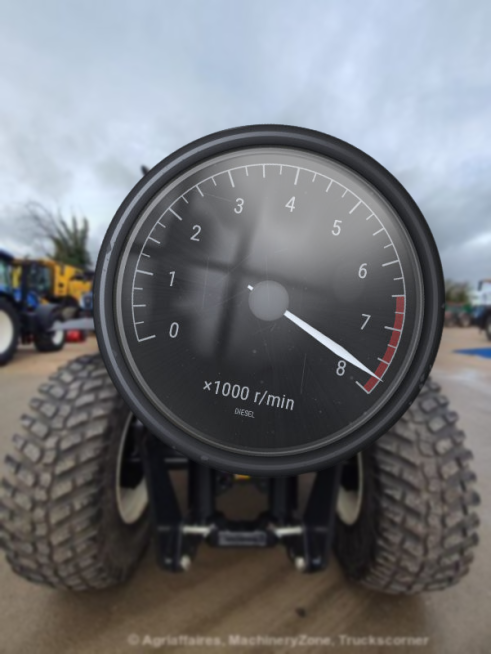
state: 7750 rpm
